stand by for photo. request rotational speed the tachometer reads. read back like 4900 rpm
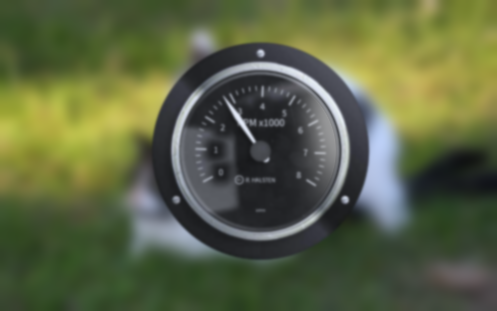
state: 2800 rpm
